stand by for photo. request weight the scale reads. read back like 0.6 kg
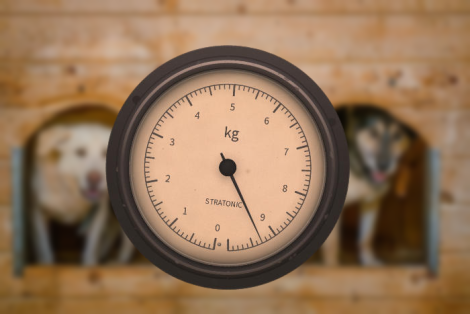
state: 9.3 kg
